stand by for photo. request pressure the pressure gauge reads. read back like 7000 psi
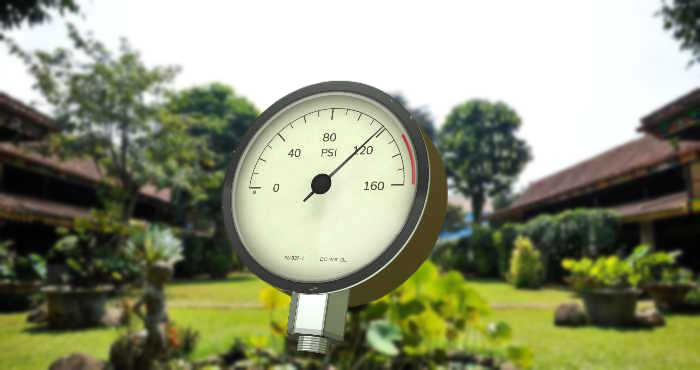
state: 120 psi
